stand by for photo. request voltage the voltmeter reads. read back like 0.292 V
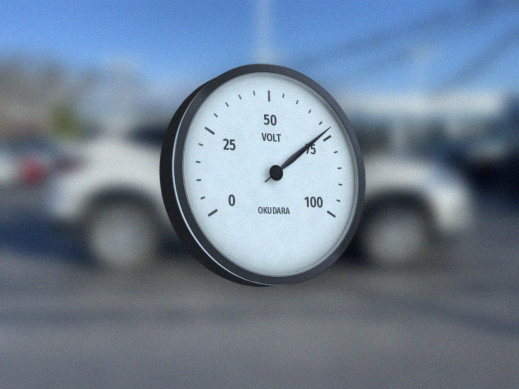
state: 72.5 V
